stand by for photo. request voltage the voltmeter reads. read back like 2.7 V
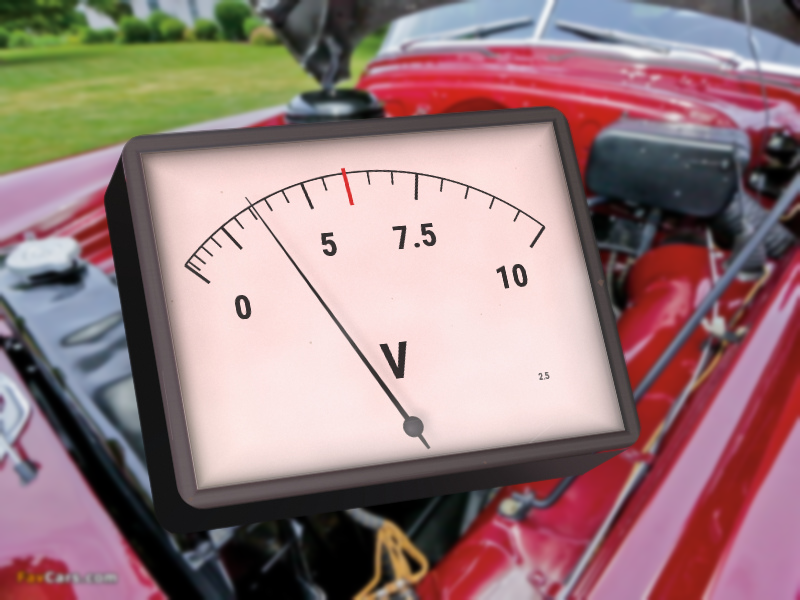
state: 3.5 V
